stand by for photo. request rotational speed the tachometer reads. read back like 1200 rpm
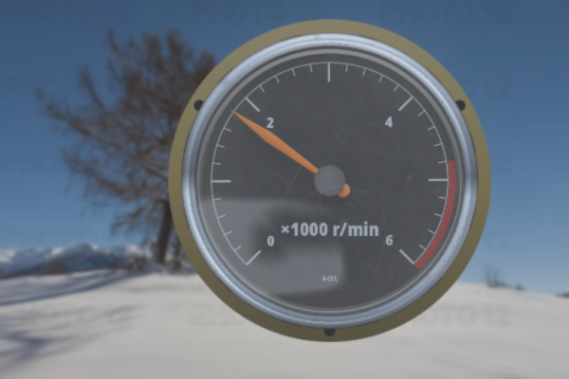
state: 1800 rpm
